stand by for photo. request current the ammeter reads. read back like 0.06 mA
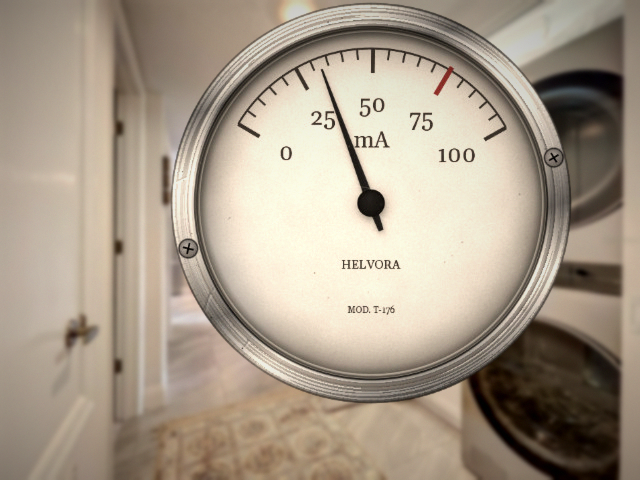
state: 32.5 mA
